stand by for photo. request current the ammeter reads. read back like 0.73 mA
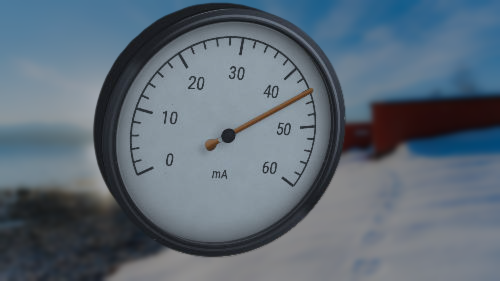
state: 44 mA
